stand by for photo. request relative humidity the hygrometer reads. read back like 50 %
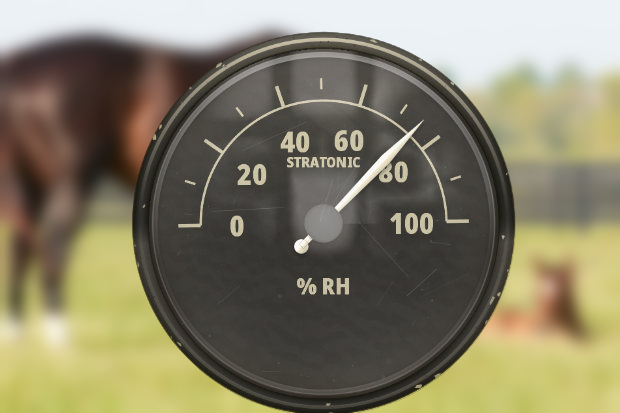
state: 75 %
